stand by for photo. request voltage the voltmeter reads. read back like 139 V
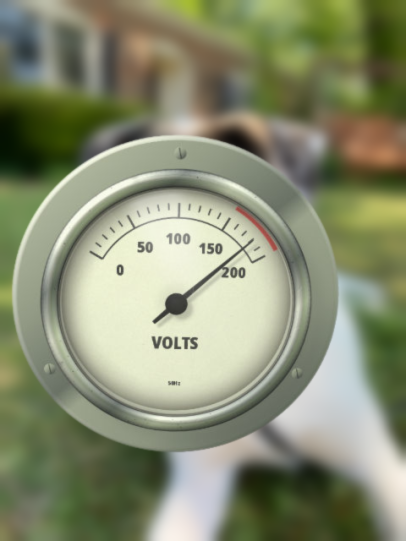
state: 180 V
